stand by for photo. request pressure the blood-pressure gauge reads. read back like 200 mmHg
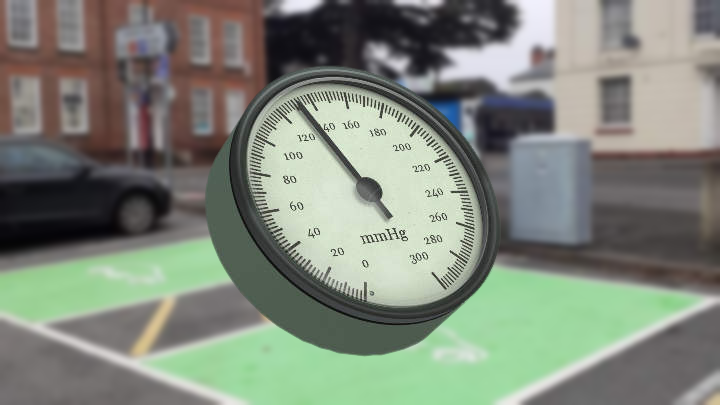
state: 130 mmHg
